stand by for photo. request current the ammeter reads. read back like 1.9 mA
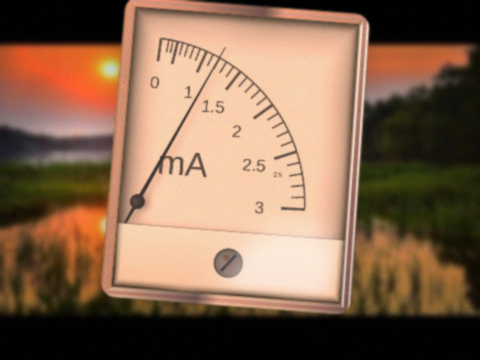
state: 1.2 mA
